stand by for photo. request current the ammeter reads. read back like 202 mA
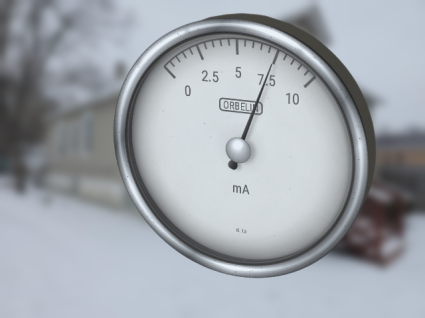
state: 7.5 mA
